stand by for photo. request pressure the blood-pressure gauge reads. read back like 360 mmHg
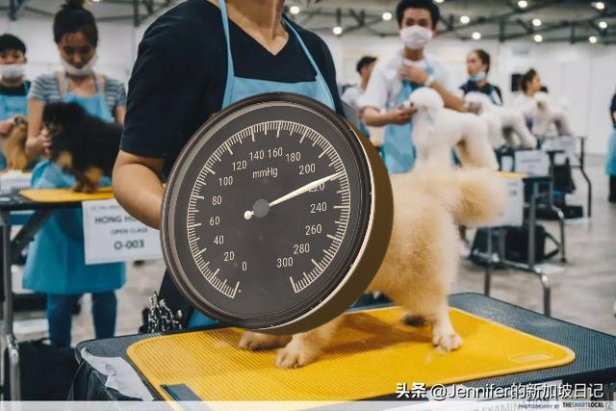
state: 220 mmHg
